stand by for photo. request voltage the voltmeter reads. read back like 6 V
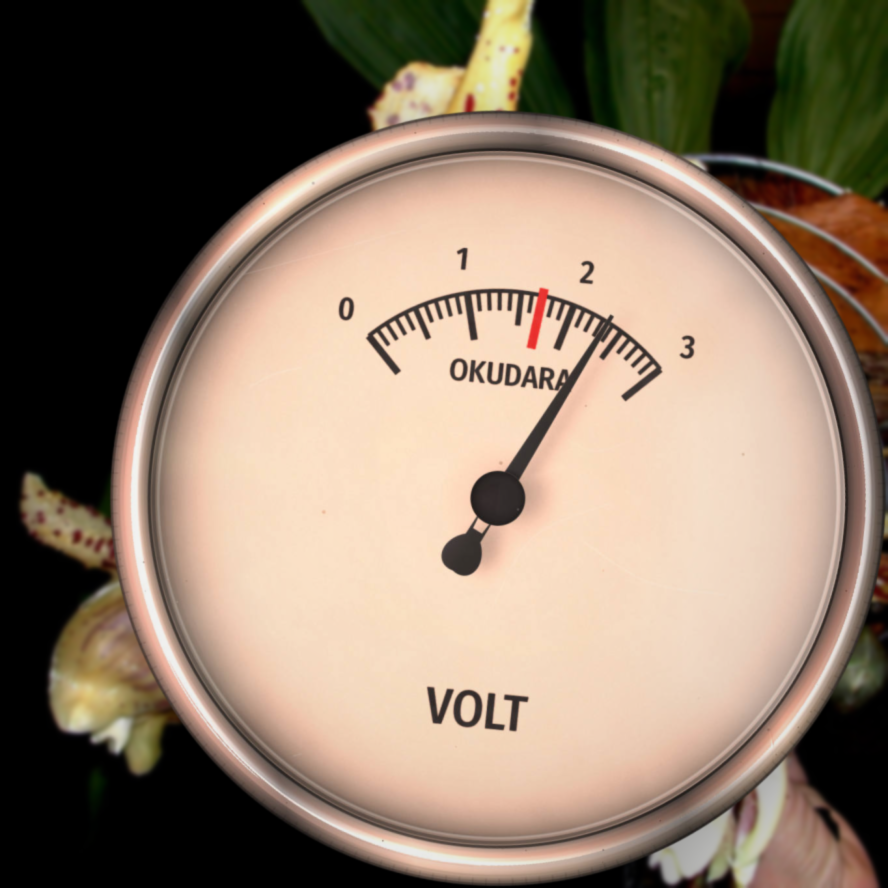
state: 2.35 V
